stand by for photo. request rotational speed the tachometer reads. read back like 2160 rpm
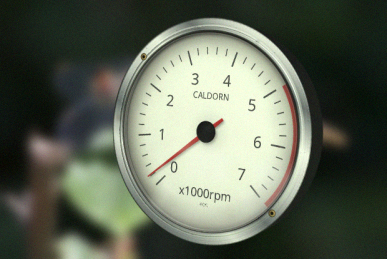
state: 200 rpm
